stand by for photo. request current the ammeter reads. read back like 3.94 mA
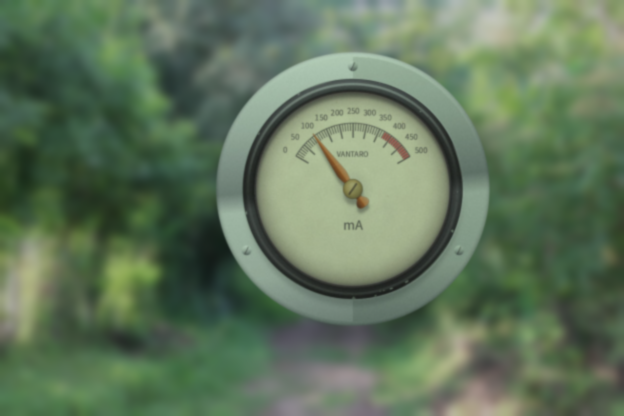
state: 100 mA
